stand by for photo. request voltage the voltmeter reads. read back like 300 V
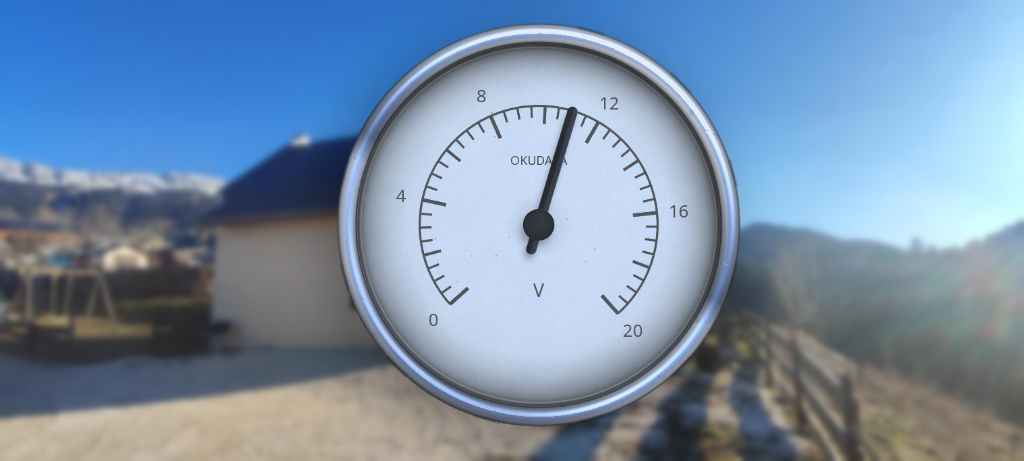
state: 11 V
